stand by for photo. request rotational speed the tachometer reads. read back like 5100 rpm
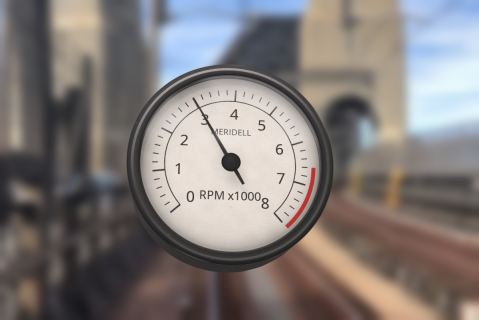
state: 3000 rpm
